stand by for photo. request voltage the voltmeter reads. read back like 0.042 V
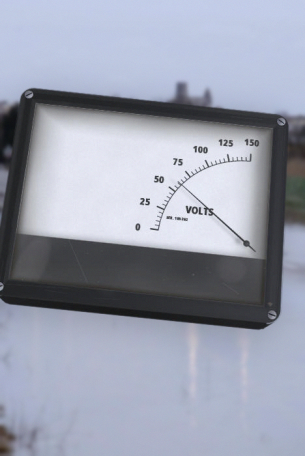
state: 60 V
